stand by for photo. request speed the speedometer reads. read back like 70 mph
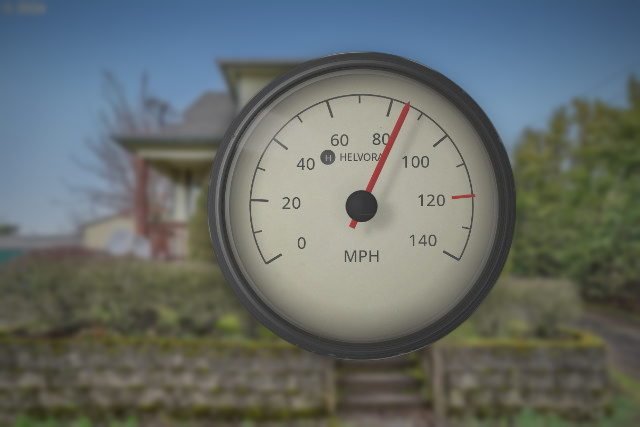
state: 85 mph
